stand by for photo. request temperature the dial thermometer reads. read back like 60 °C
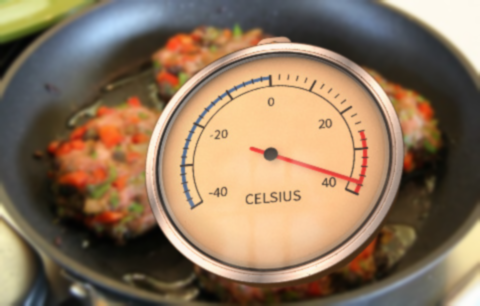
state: 38 °C
